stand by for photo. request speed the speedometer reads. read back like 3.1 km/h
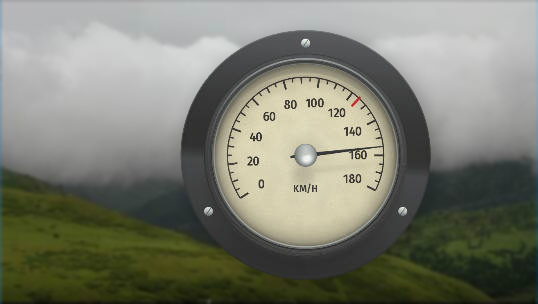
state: 155 km/h
